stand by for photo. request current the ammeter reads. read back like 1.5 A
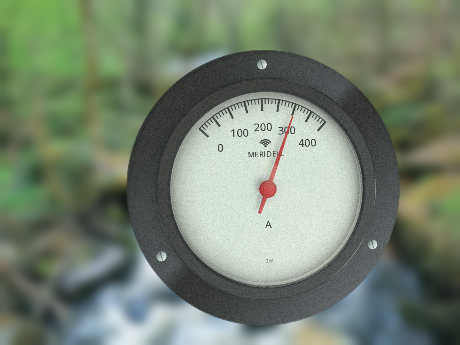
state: 300 A
